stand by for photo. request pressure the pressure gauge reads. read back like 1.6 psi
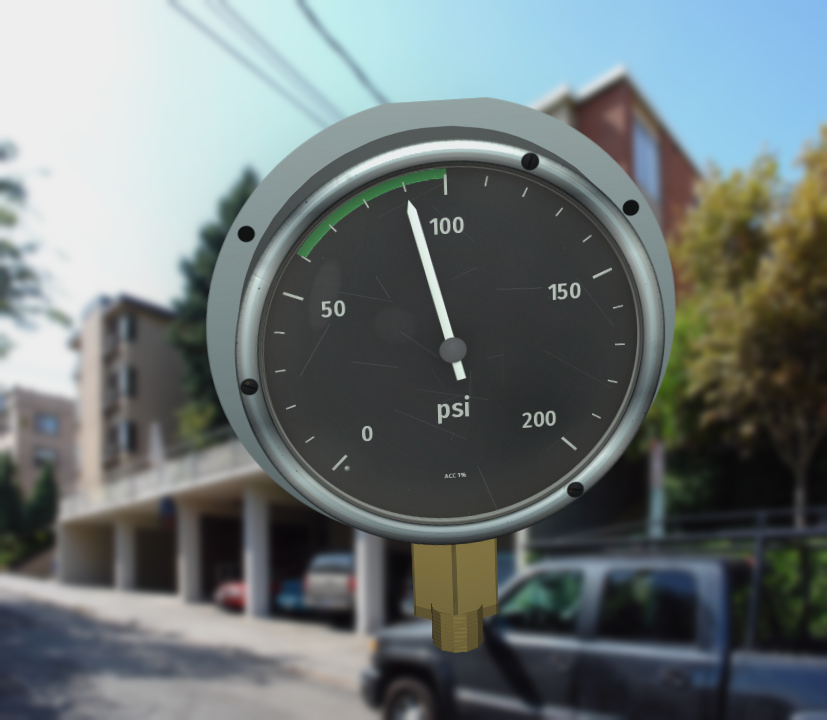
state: 90 psi
